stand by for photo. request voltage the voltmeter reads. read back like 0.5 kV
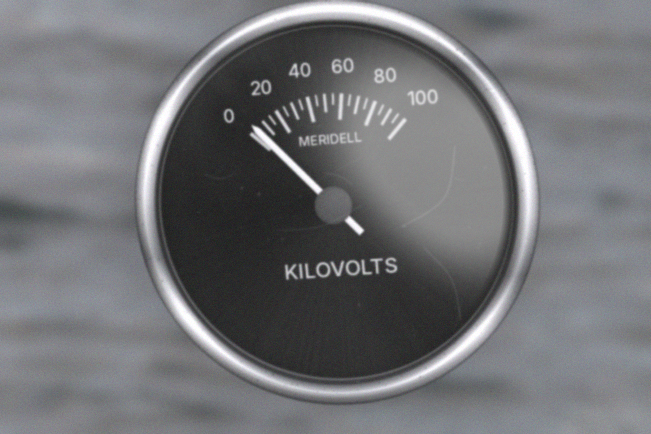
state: 5 kV
